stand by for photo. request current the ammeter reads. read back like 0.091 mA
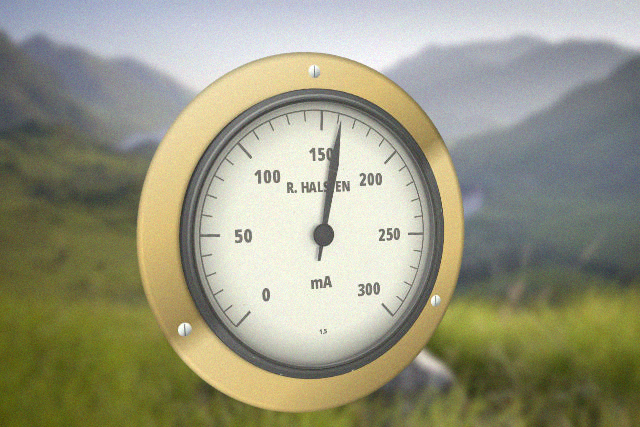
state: 160 mA
